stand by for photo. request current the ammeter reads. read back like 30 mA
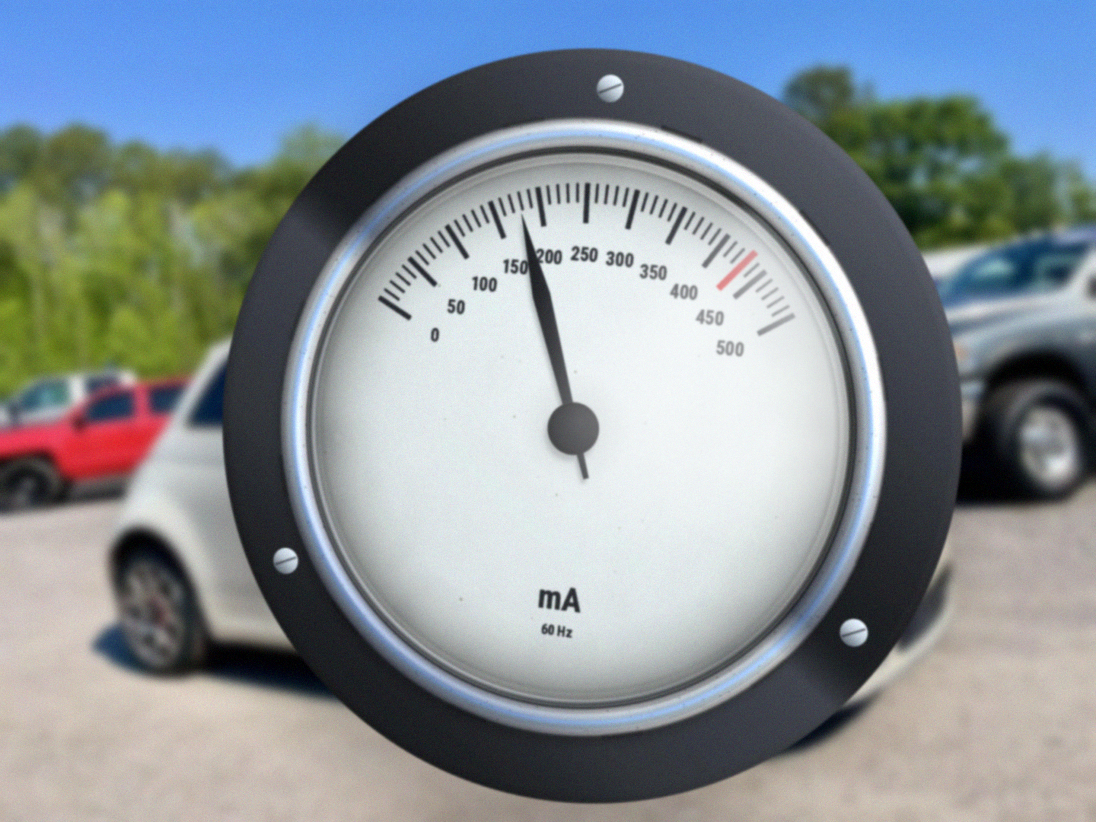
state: 180 mA
